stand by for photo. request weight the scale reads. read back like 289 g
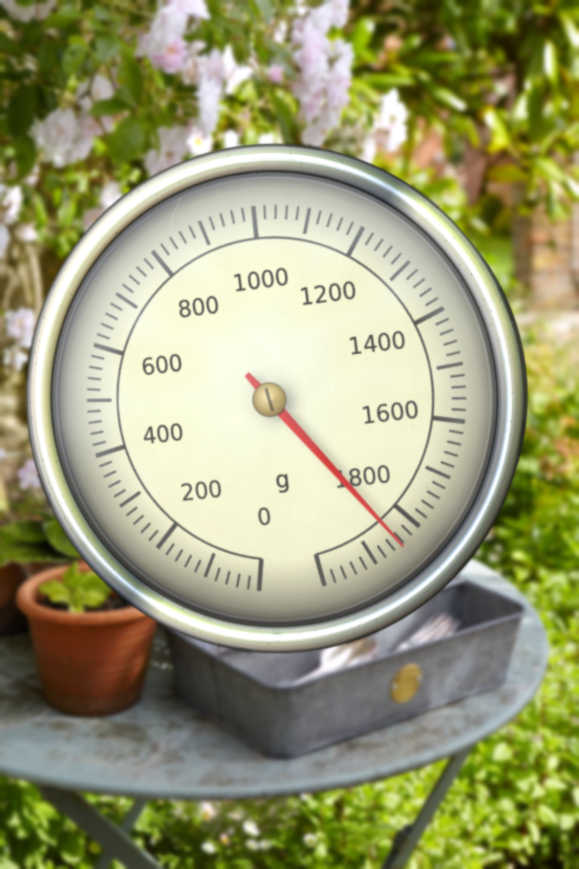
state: 1840 g
